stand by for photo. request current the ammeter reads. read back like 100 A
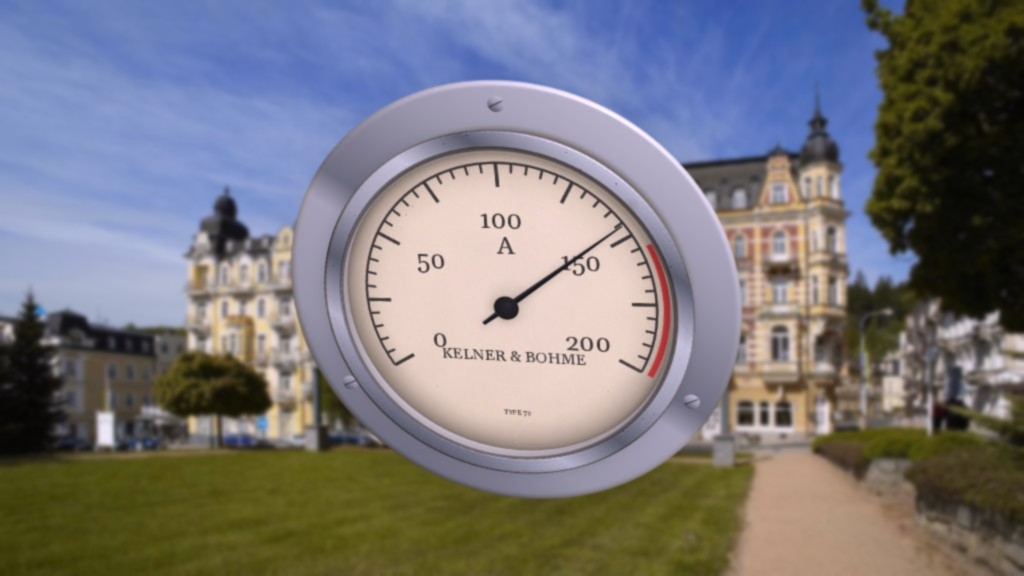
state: 145 A
